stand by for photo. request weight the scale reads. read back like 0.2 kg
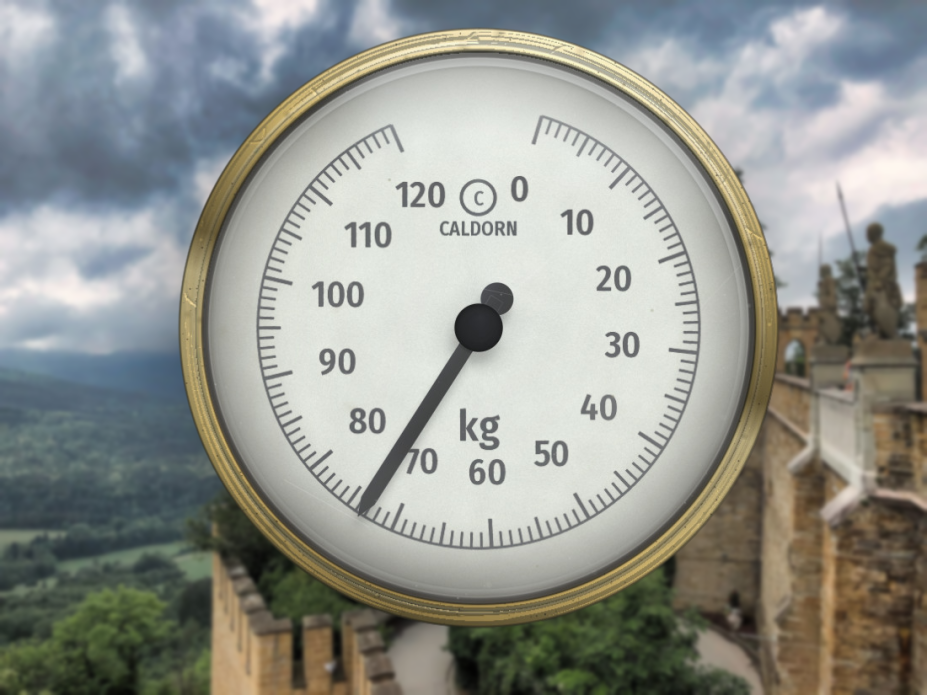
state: 73.5 kg
